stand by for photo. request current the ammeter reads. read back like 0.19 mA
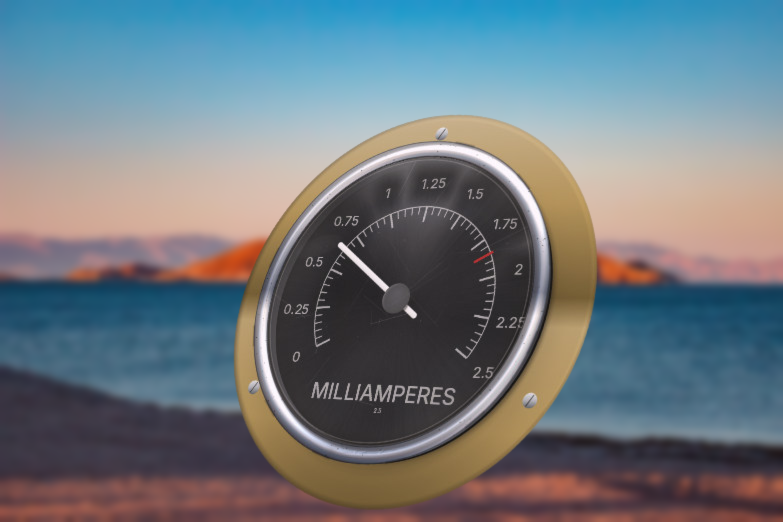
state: 0.65 mA
